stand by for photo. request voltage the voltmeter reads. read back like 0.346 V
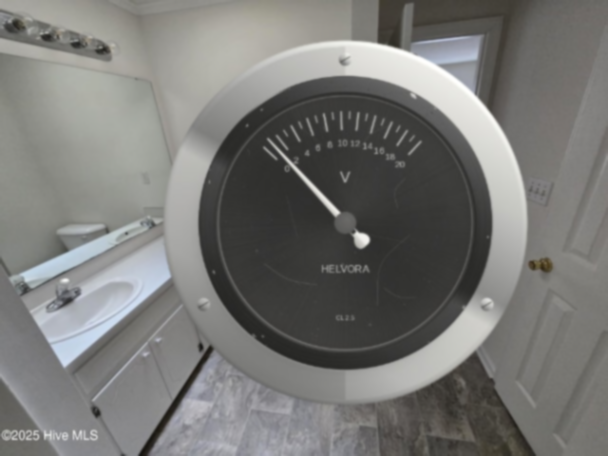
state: 1 V
